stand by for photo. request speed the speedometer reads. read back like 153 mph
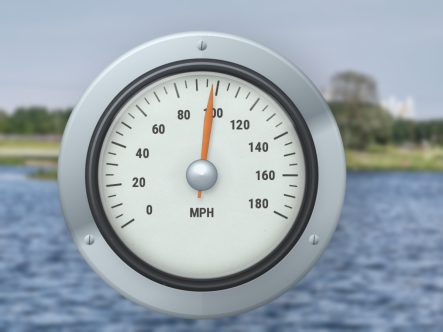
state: 97.5 mph
